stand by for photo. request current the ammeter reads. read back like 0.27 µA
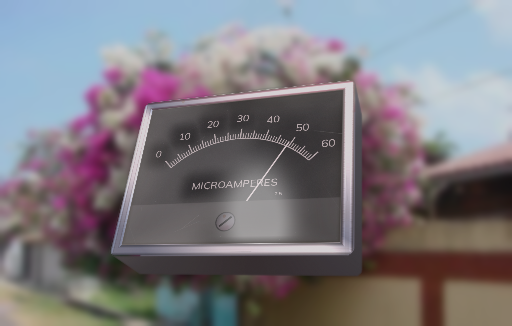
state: 50 µA
